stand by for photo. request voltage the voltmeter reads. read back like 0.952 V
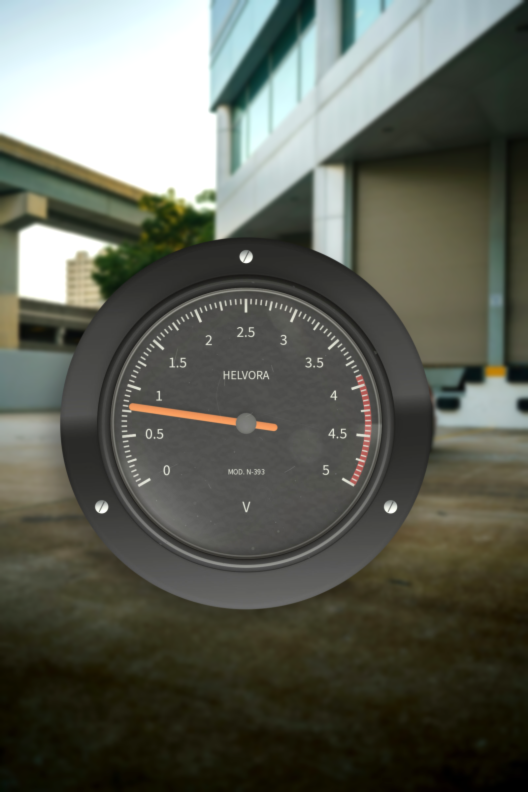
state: 0.8 V
